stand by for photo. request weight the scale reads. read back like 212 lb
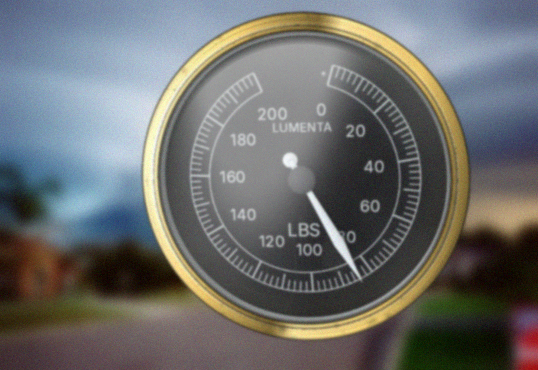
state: 84 lb
